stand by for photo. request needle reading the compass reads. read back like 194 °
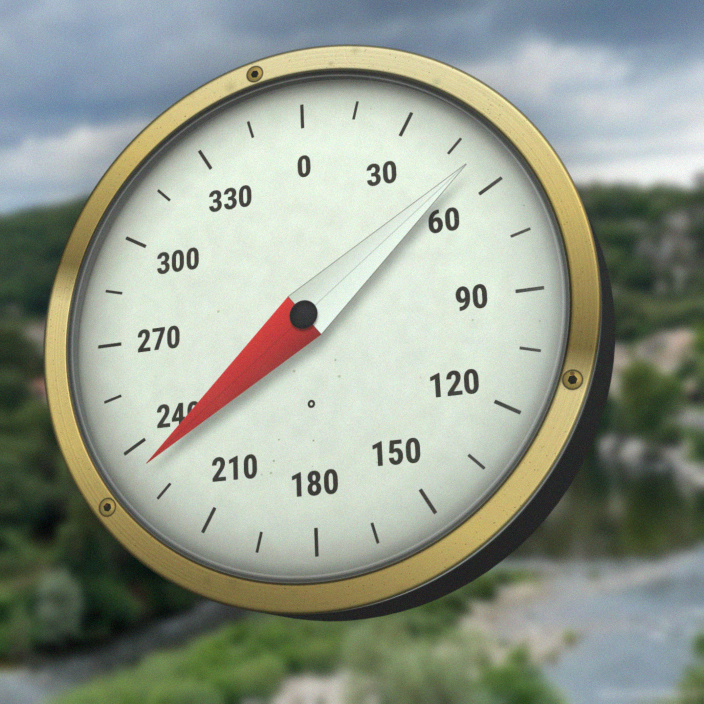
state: 232.5 °
